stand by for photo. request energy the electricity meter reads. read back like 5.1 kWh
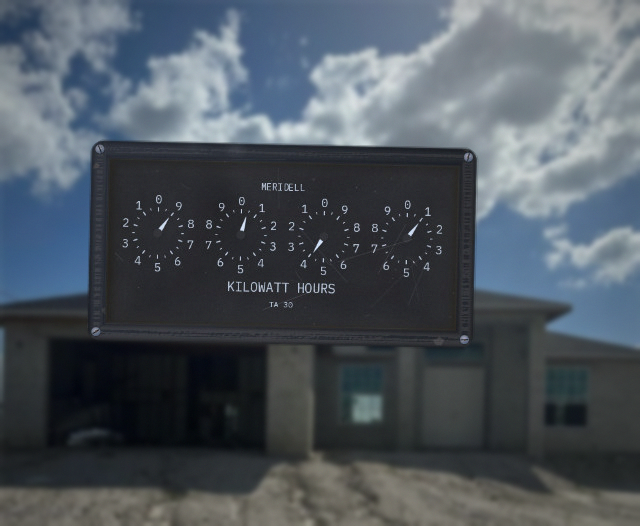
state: 9041 kWh
